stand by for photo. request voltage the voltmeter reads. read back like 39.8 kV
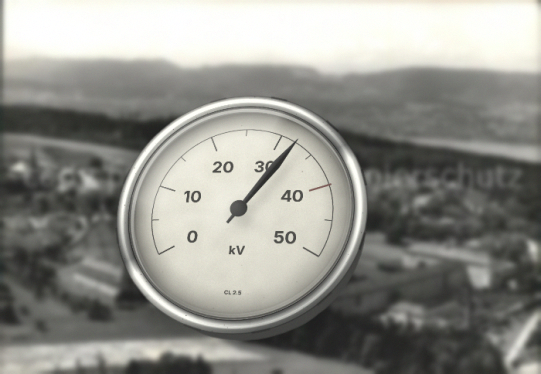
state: 32.5 kV
